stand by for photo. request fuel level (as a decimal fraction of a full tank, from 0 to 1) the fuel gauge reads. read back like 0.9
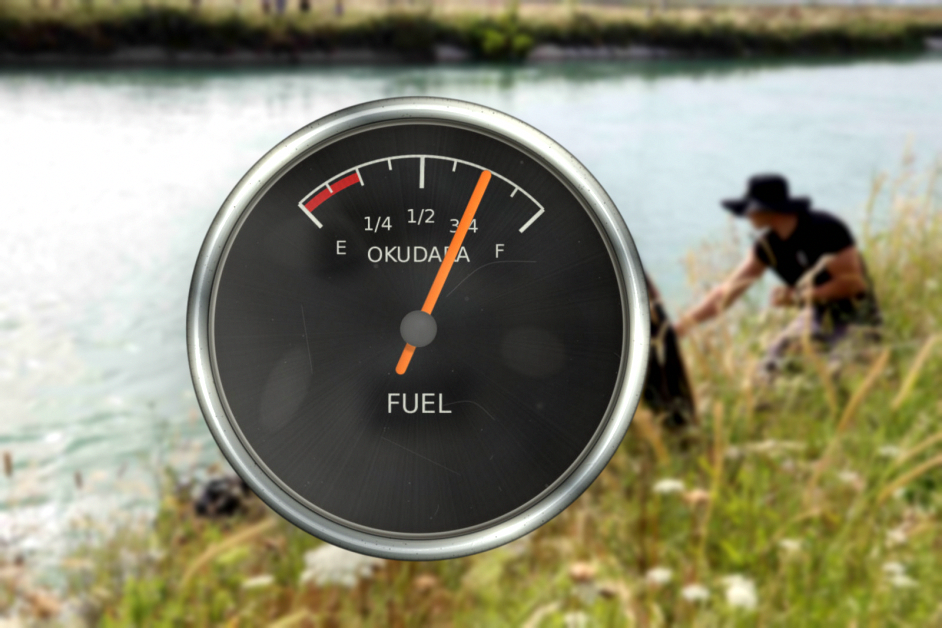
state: 0.75
